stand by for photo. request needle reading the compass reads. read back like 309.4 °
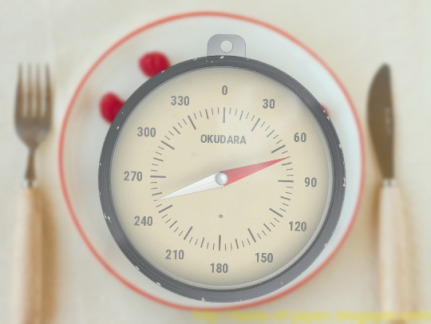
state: 70 °
